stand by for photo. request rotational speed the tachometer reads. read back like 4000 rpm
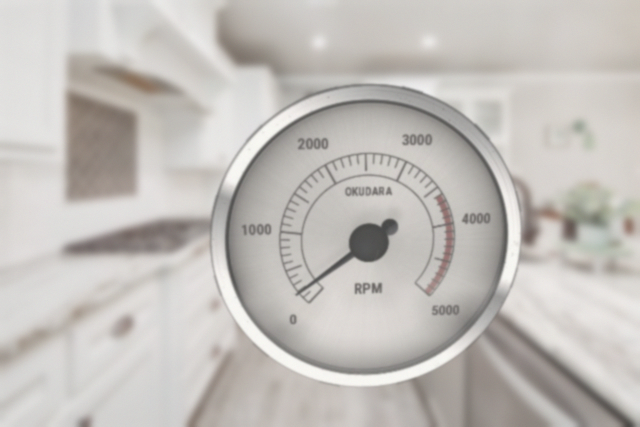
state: 200 rpm
